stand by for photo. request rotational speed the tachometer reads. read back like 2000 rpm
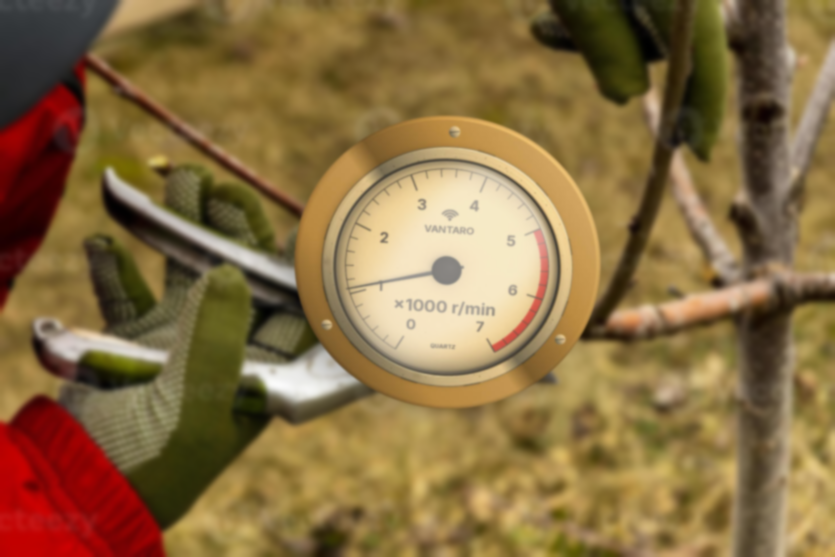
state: 1100 rpm
